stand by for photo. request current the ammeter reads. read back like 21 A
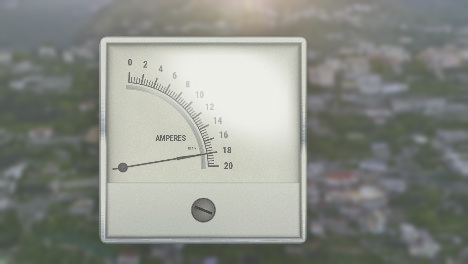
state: 18 A
